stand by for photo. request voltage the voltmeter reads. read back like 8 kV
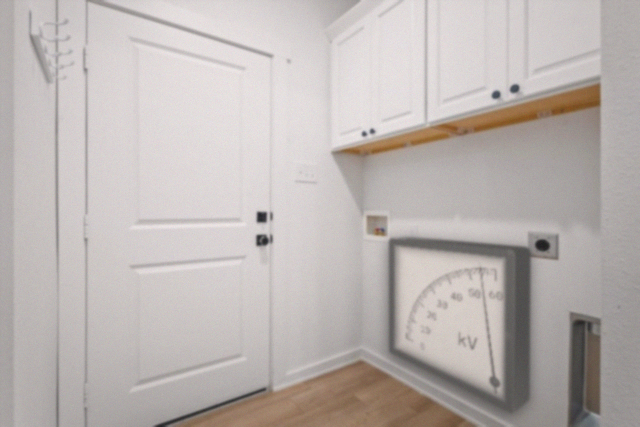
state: 55 kV
